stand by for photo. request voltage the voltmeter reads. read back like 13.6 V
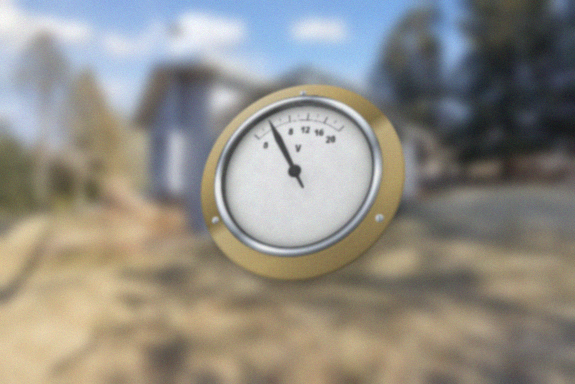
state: 4 V
